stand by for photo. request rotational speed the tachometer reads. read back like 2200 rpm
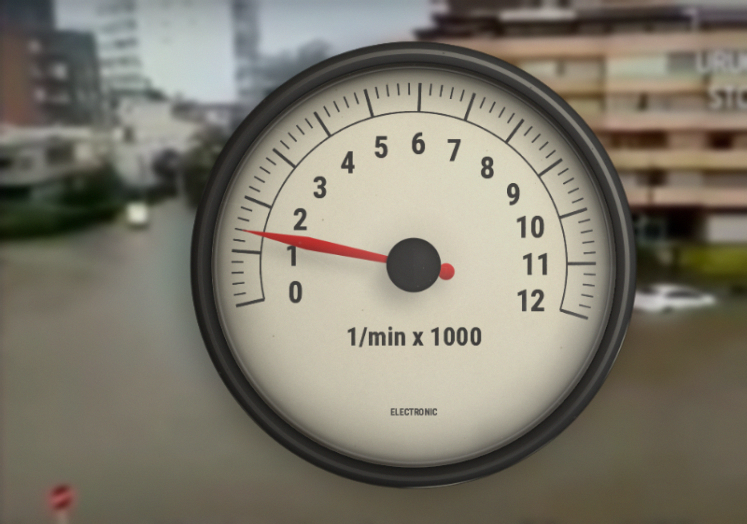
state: 1400 rpm
